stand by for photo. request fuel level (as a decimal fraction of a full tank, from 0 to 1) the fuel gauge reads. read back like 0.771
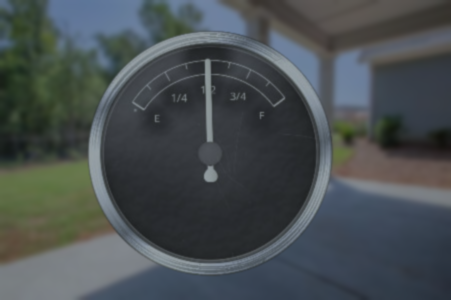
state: 0.5
